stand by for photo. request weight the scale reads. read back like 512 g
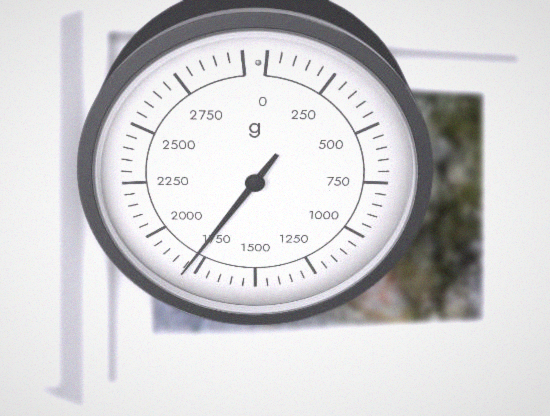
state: 1800 g
